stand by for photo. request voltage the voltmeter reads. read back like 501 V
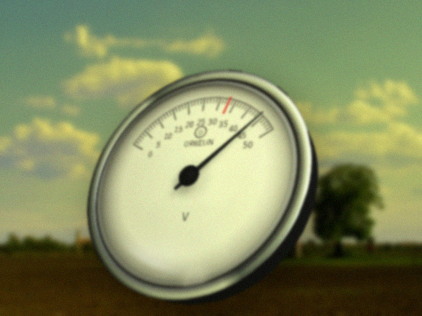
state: 45 V
